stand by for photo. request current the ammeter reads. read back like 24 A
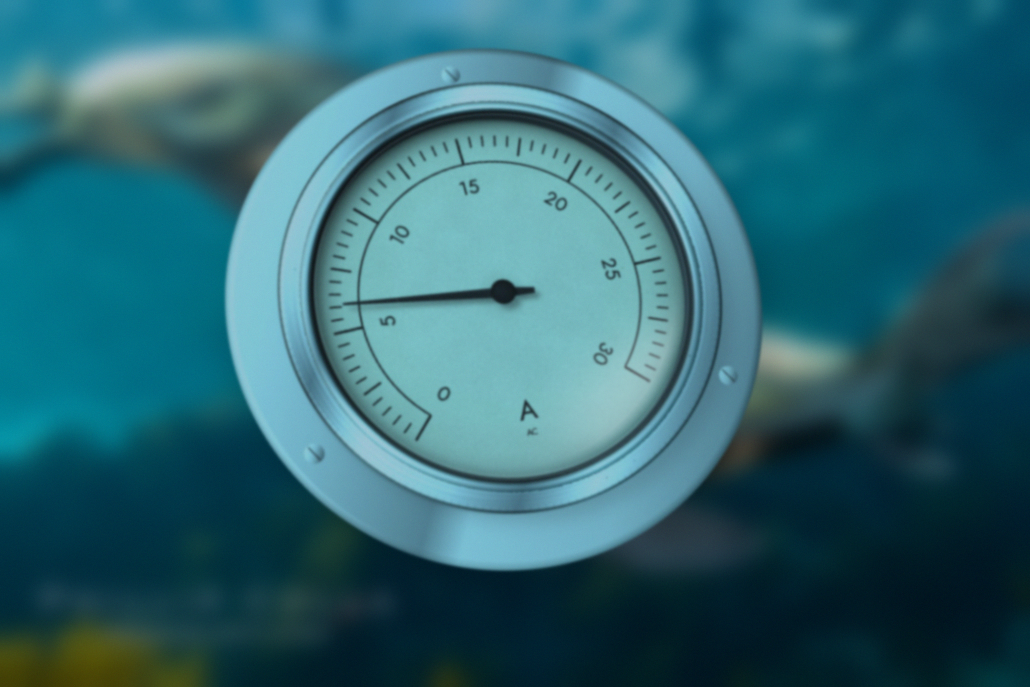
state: 6 A
